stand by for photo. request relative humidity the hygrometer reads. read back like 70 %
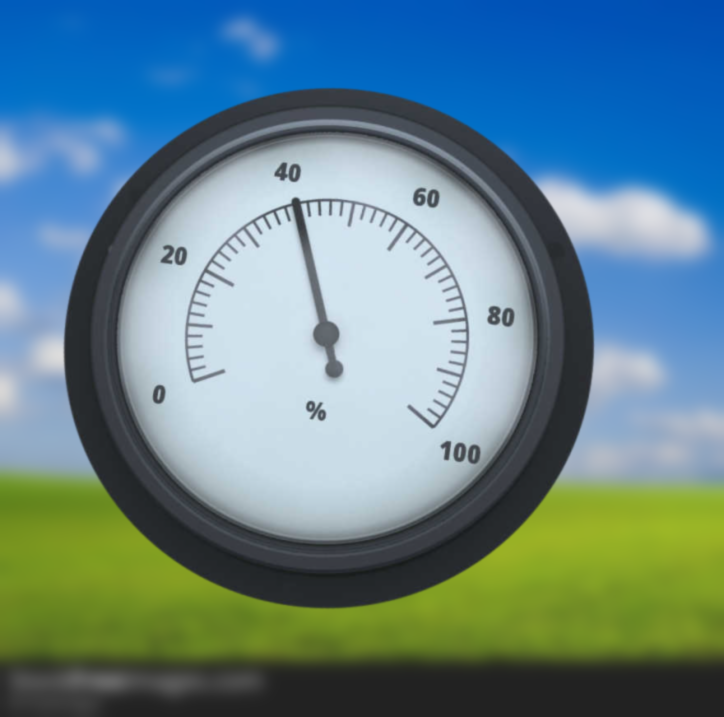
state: 40 %
